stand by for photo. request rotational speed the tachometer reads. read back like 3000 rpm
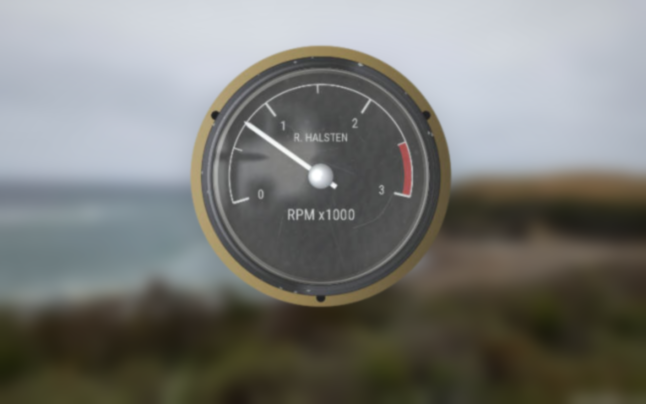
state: 750 rpm
